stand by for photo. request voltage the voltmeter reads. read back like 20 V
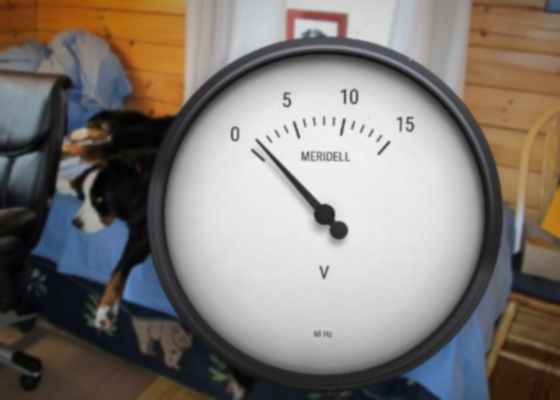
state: 1 V
